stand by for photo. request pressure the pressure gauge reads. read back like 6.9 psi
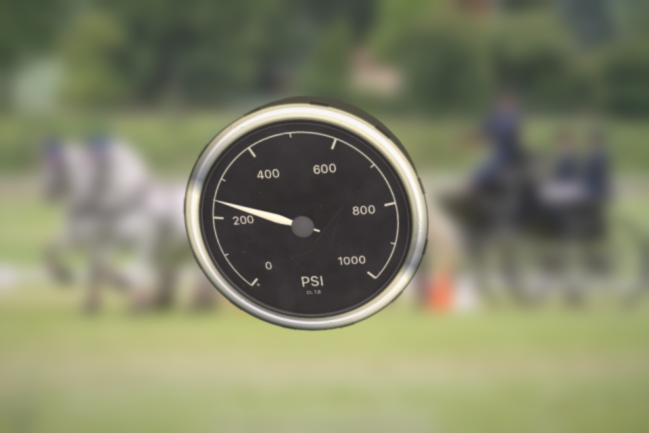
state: 250 psi
